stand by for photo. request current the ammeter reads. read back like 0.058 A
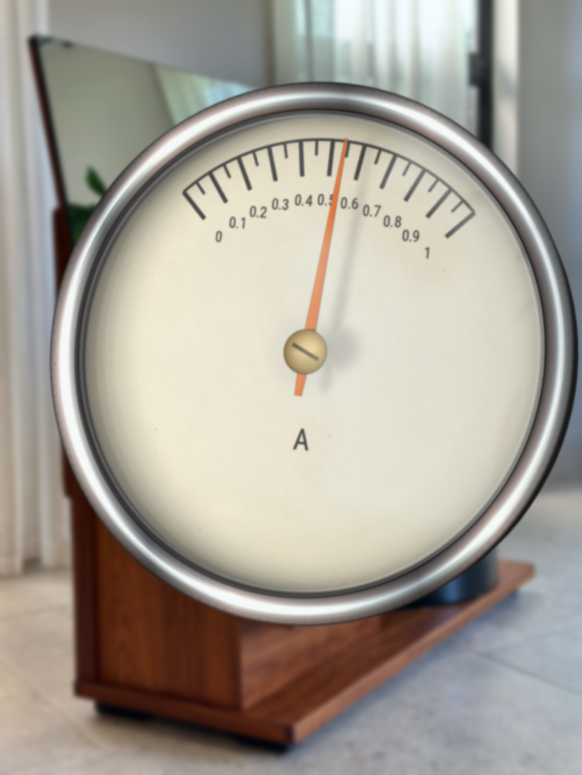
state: 0.55 A
